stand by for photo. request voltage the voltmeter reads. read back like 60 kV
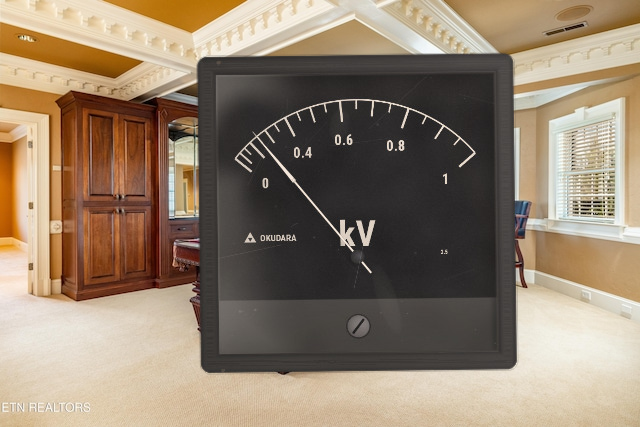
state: 0.25 kV
